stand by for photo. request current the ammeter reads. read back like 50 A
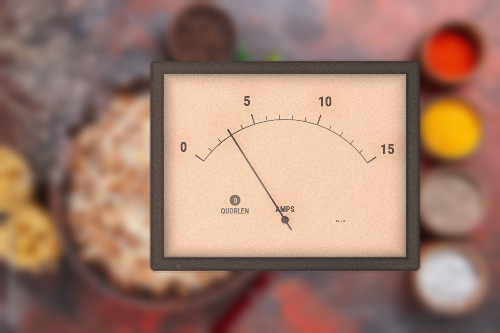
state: 3 A
